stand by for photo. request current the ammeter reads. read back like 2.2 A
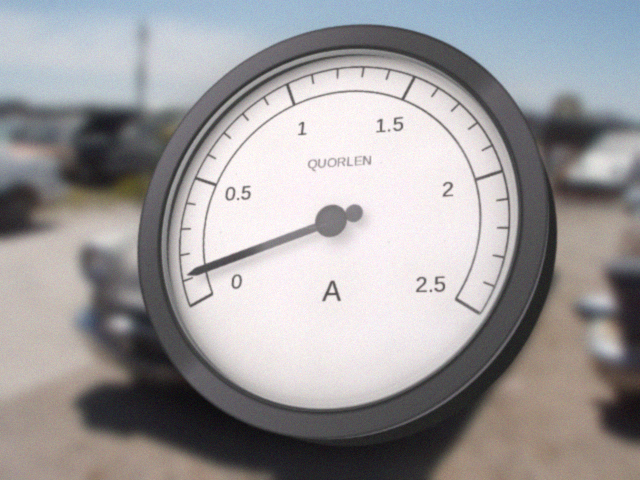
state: 0.1 A
